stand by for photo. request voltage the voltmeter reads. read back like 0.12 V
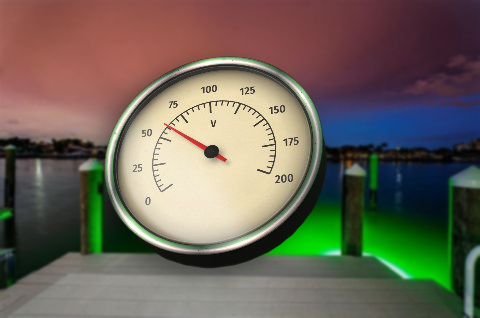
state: 60 V
